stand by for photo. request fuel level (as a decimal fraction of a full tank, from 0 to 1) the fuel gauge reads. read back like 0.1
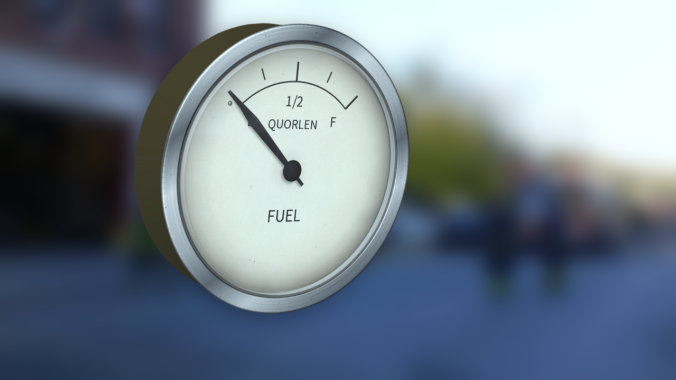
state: 0
